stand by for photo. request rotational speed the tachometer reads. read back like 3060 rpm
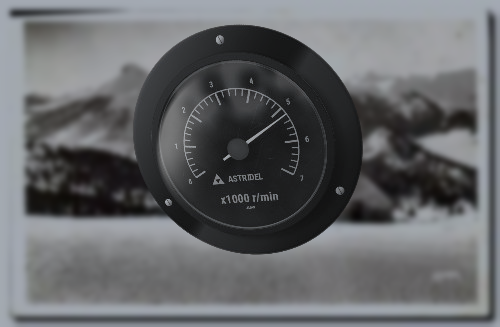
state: 5200 rpm
